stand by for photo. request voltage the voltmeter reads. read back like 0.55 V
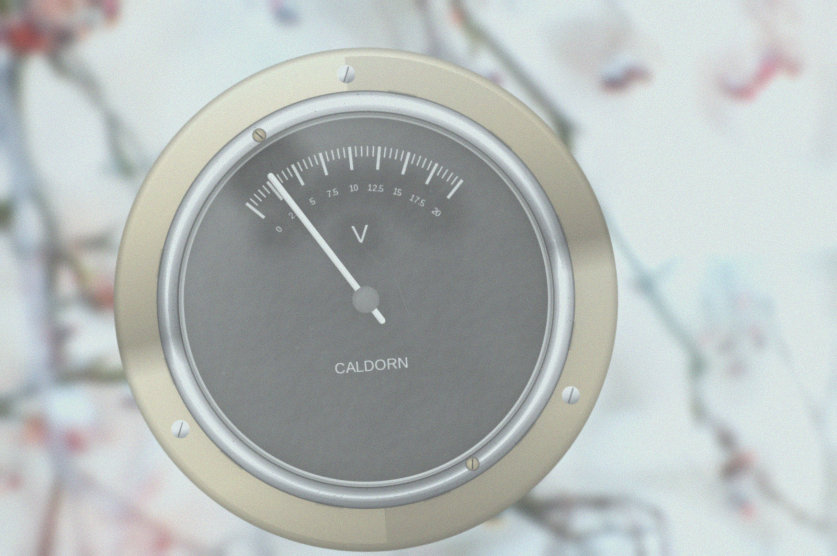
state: 3 V
